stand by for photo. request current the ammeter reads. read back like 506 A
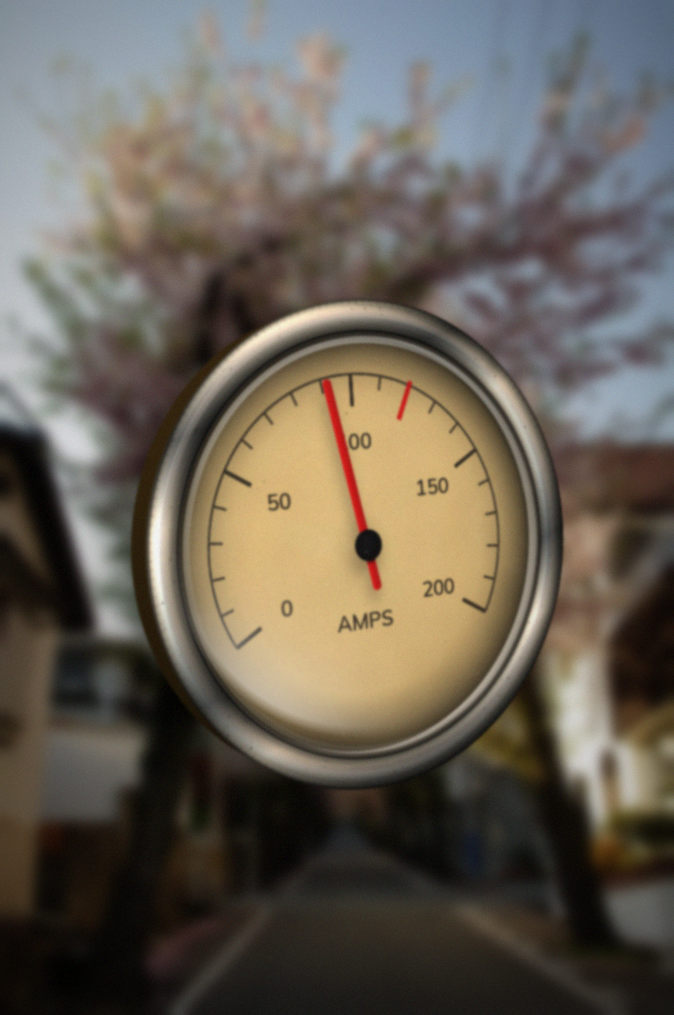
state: 90 A
